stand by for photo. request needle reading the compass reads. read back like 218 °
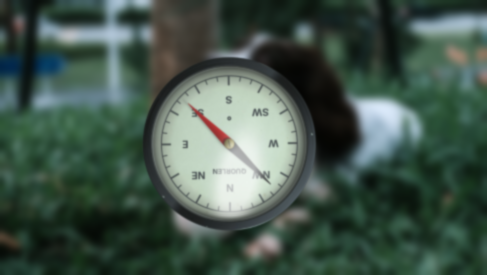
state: 135 °
